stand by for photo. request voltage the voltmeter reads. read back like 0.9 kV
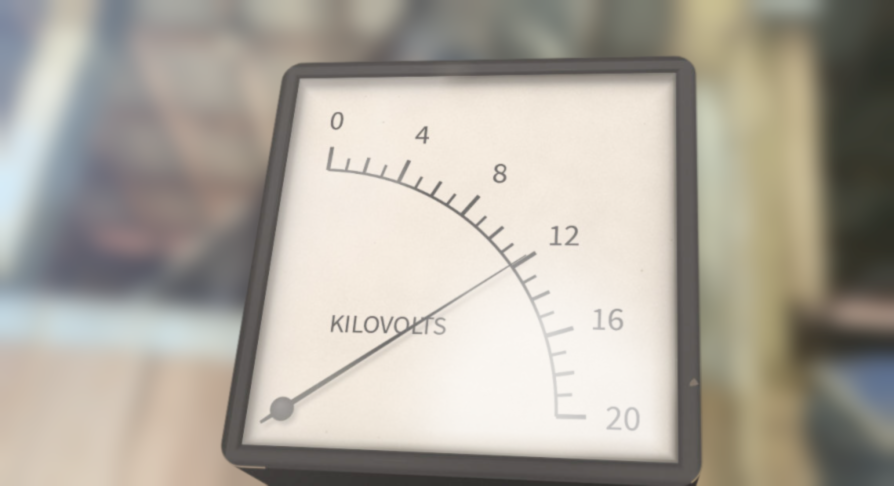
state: 12 kV
